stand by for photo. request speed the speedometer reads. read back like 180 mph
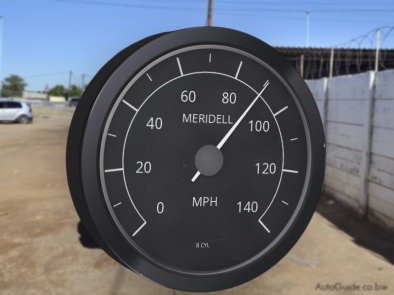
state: 90 mph
